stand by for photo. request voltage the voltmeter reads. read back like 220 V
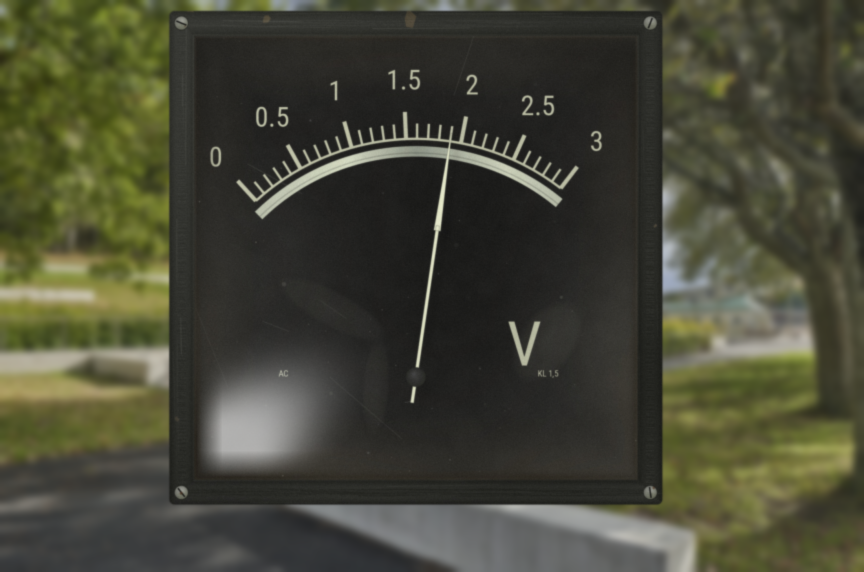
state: 1.9 V
